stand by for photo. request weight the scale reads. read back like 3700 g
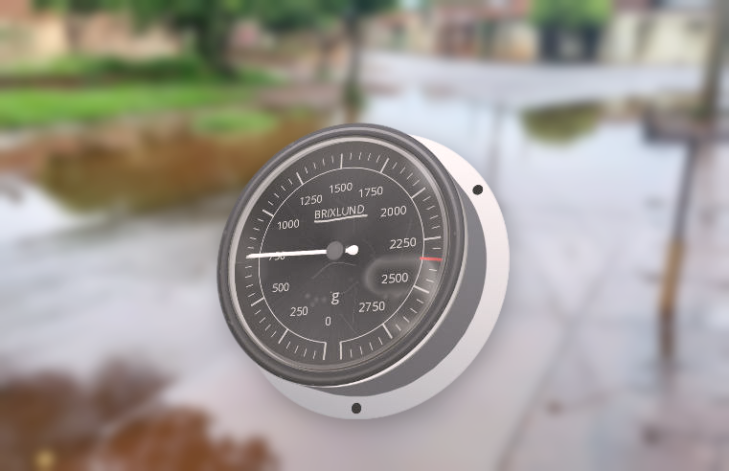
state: 750 g
